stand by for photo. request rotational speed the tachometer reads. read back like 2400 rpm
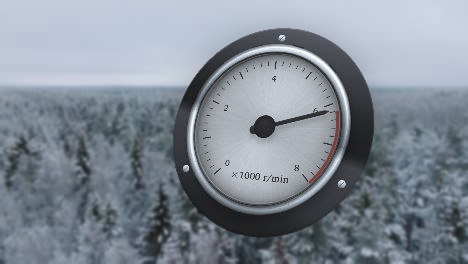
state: 6200 rpm
